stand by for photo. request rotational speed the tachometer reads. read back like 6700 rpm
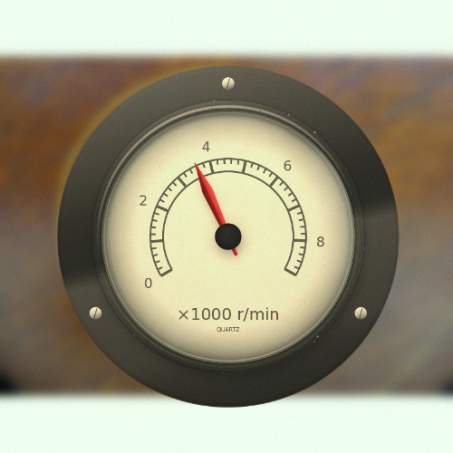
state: 3600 rpm
